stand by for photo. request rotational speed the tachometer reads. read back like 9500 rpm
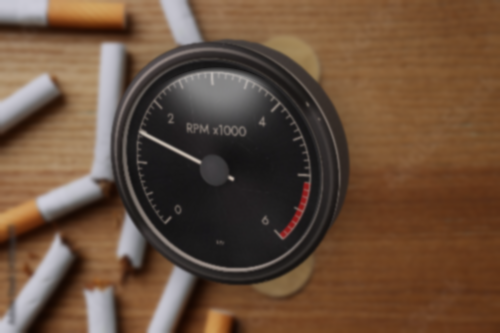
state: 1500 rpm
